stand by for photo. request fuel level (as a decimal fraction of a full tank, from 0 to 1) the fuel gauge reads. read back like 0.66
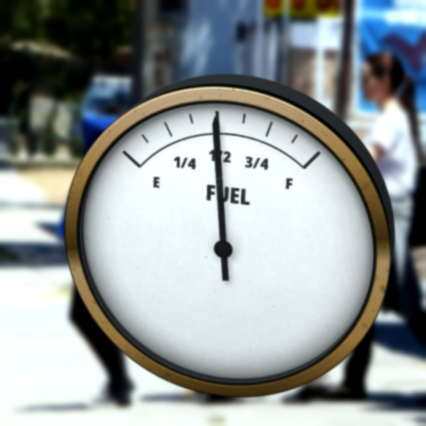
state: 0.5
